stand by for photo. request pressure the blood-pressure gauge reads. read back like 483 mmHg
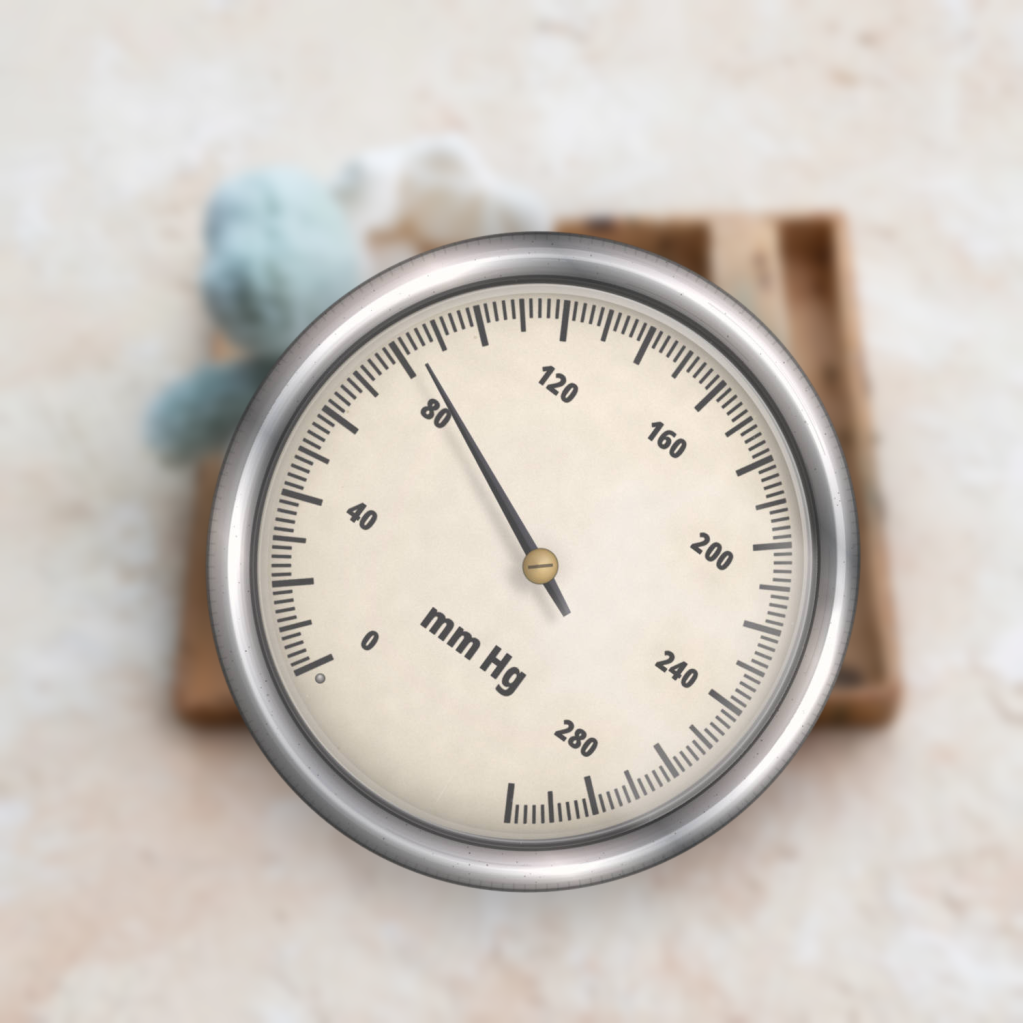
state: 84 mmHg
